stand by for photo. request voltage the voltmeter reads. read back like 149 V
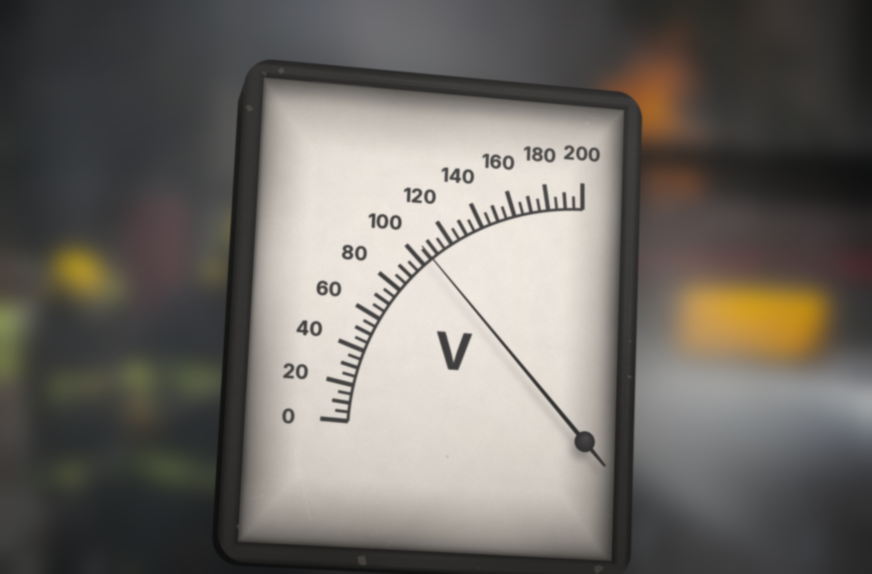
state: 105 V
